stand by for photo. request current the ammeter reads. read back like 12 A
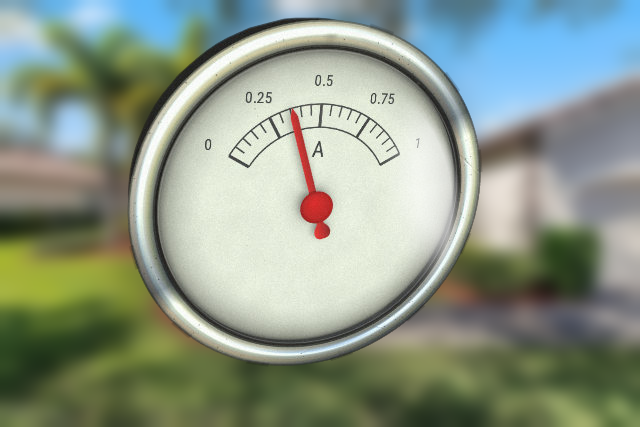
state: 0.35 A
